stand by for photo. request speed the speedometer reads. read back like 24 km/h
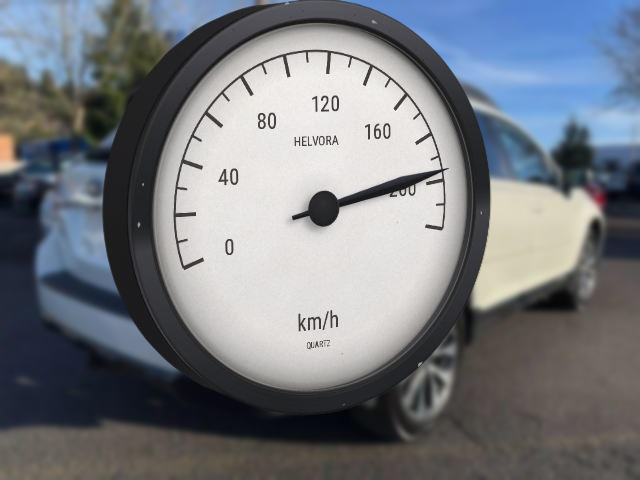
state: 195 km/h
